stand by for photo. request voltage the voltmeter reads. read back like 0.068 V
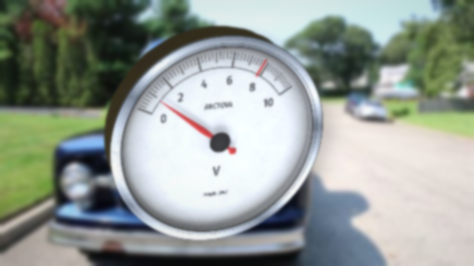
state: 1 V
